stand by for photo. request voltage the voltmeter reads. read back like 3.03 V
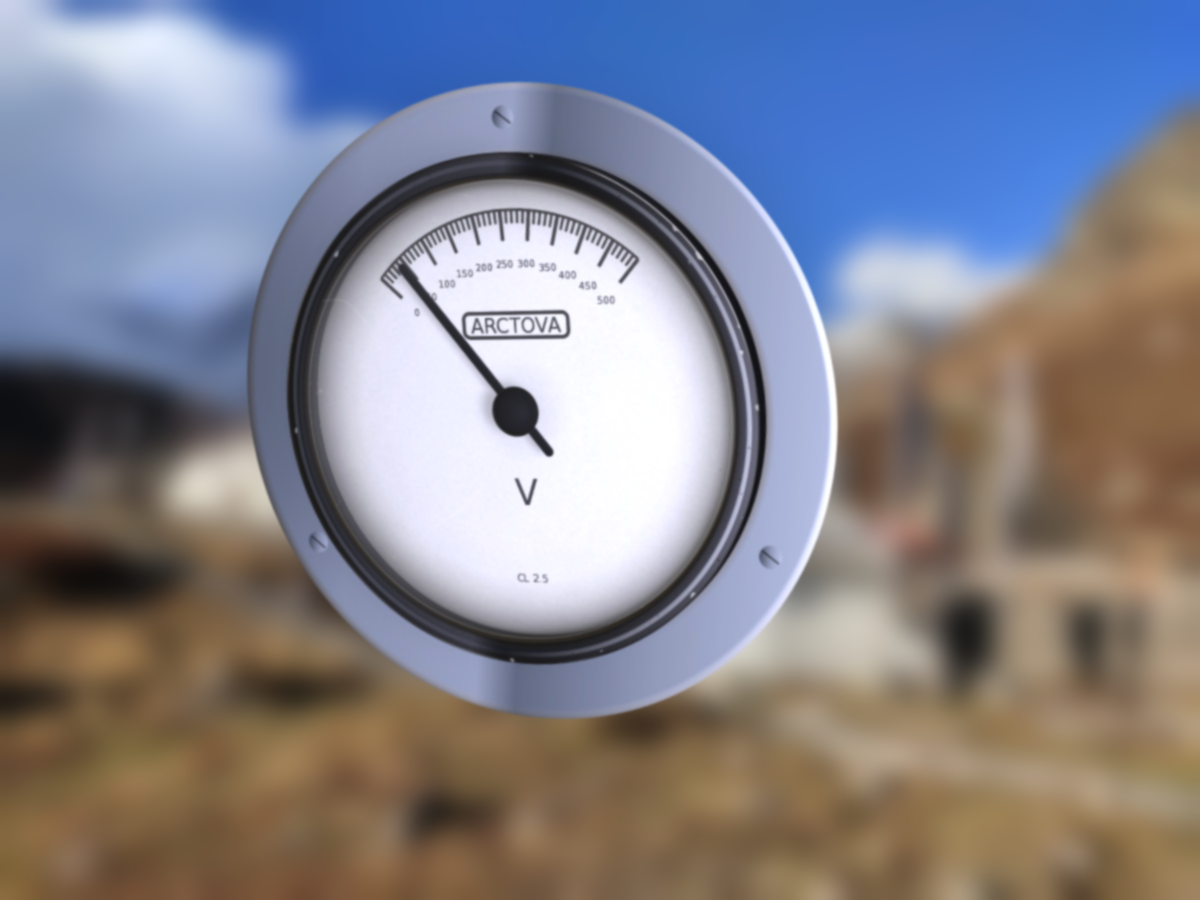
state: 50 V
